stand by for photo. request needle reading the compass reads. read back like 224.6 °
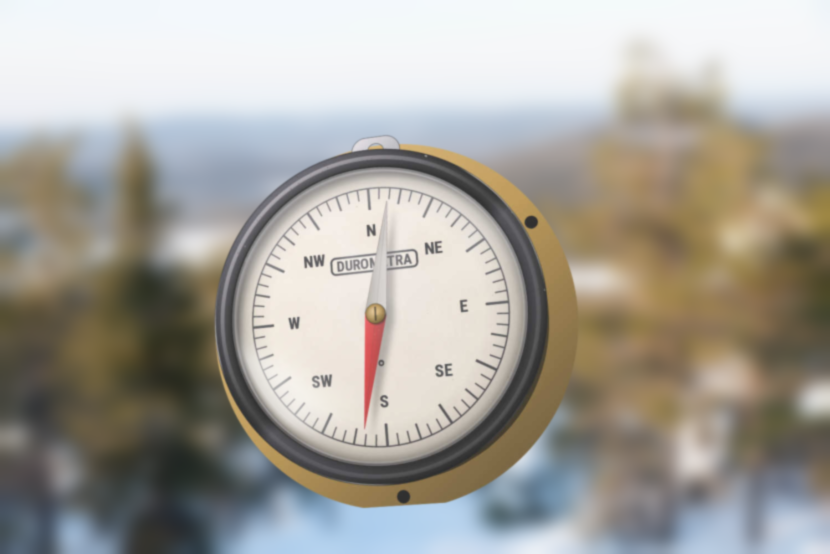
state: 190 °
